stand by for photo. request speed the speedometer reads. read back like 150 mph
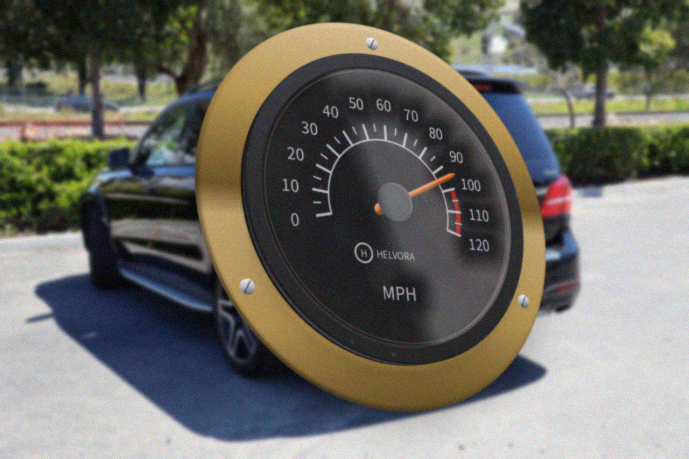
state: 95 mph
